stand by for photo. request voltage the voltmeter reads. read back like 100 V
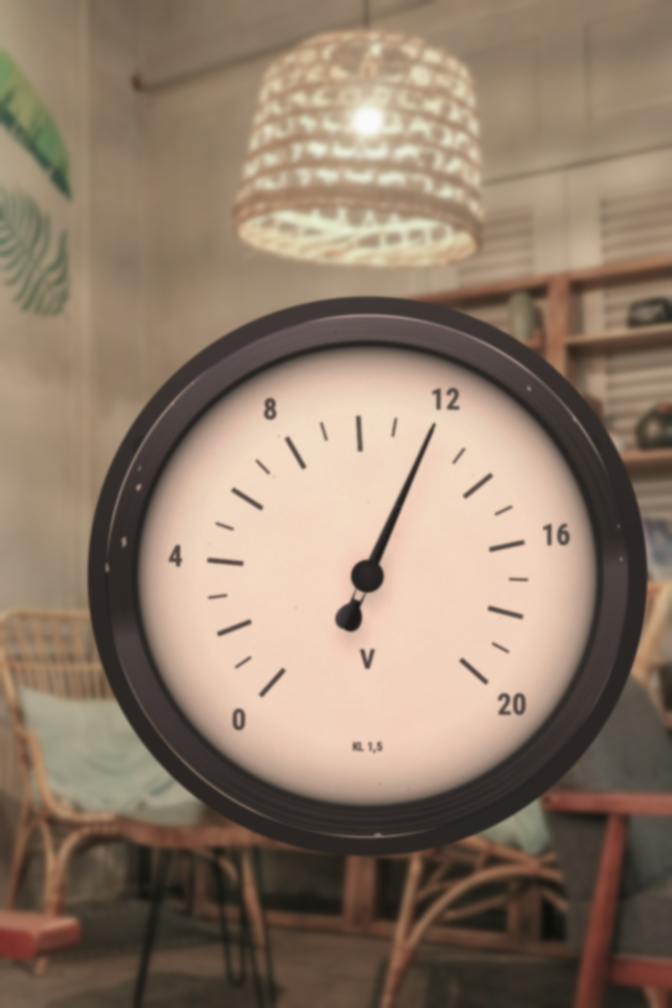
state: 12 V
